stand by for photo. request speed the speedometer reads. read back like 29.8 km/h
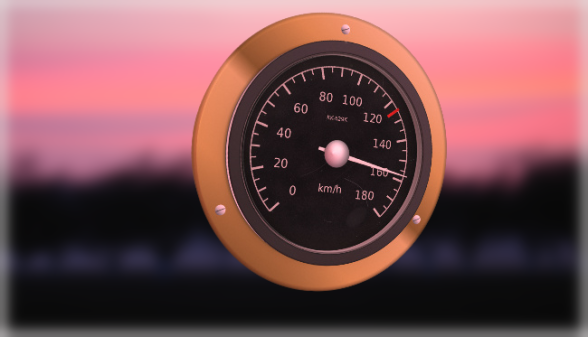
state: 157.5 km/h
